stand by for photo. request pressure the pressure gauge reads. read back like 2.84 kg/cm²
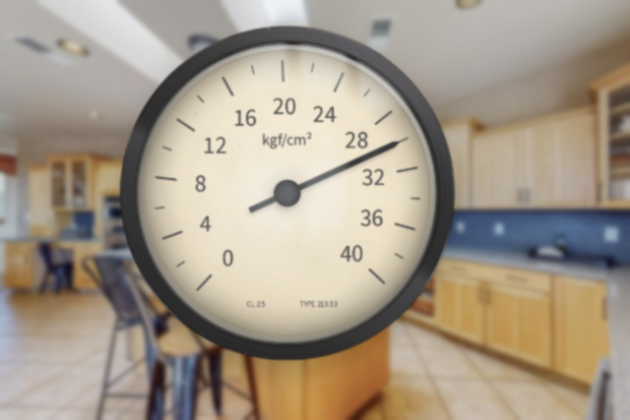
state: 30 kg/cm²
